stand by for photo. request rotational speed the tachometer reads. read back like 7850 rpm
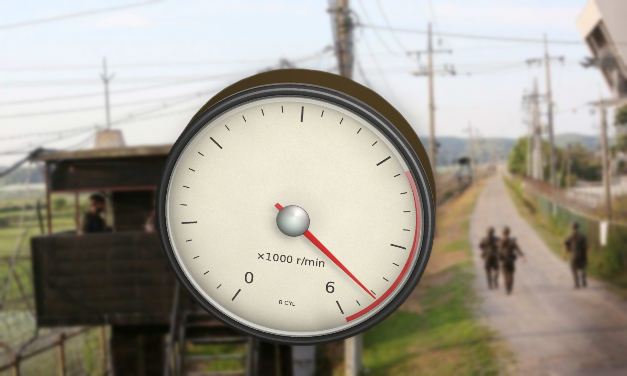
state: 5600 rpm
